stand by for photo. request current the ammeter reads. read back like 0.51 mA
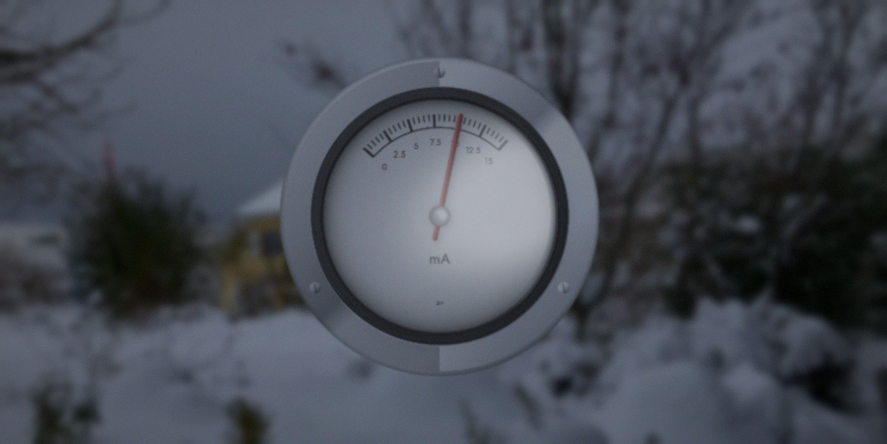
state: 10 mA
